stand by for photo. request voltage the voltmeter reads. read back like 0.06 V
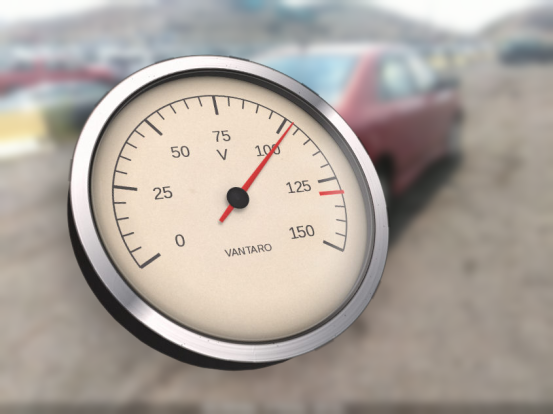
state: 102.5 V
